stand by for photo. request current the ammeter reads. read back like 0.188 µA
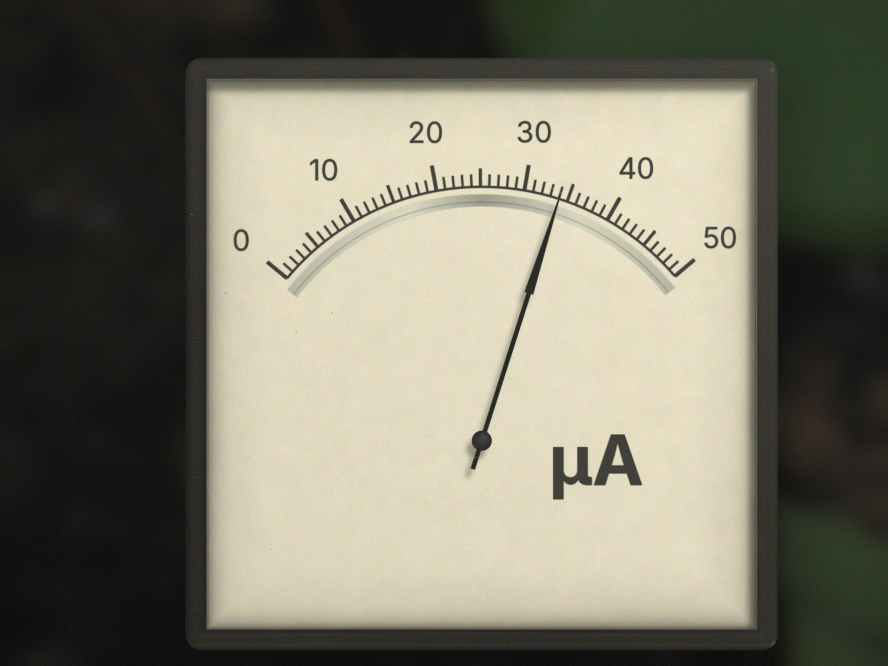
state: 34 µA
